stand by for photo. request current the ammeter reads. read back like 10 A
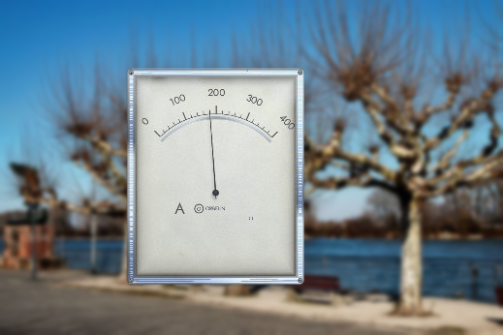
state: 180 A
